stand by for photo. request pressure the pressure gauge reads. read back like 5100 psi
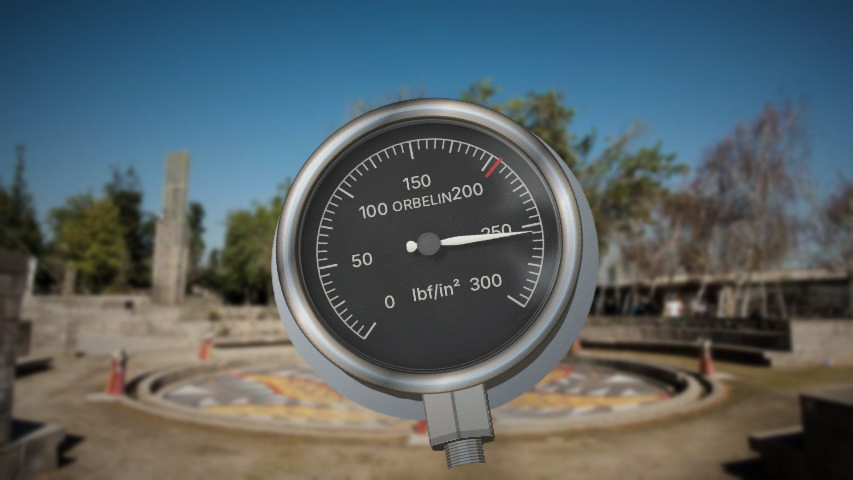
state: 255 psi
